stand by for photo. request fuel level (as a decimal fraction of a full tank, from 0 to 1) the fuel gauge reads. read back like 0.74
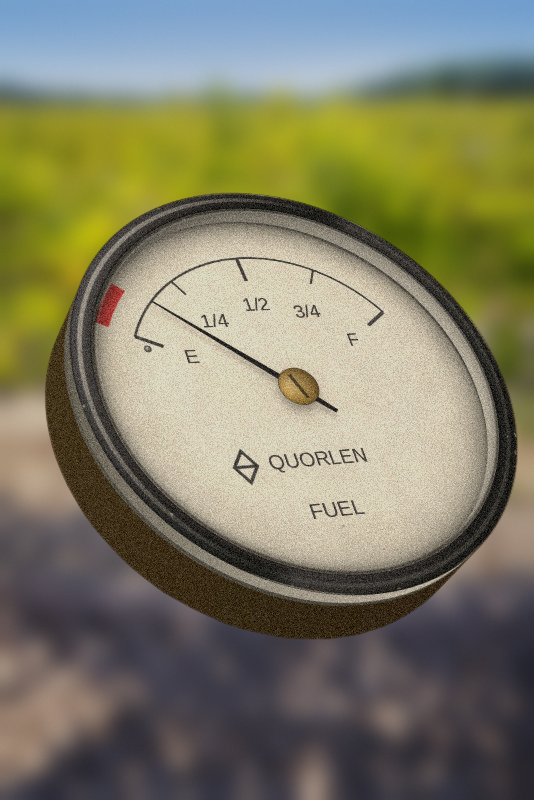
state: 0.125
